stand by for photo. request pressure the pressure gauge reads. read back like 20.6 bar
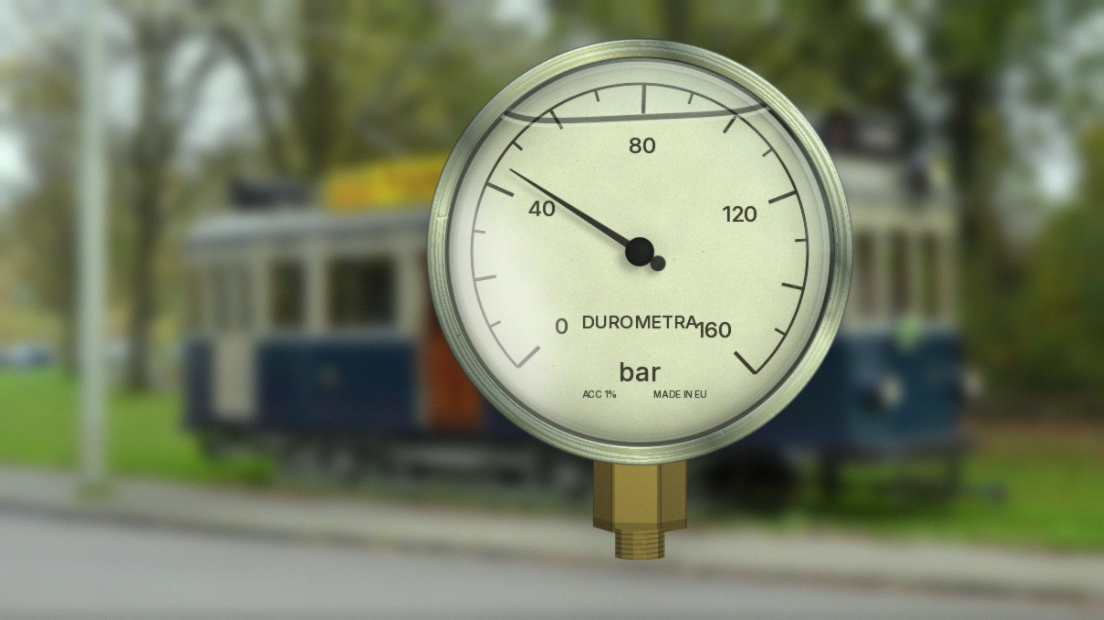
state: 45 bar
